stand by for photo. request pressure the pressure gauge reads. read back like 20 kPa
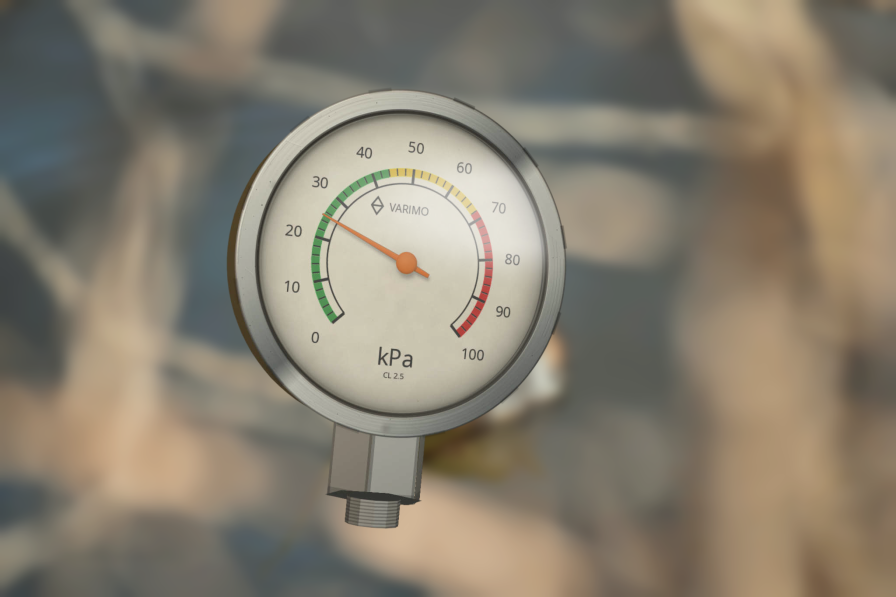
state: 25 kPa
